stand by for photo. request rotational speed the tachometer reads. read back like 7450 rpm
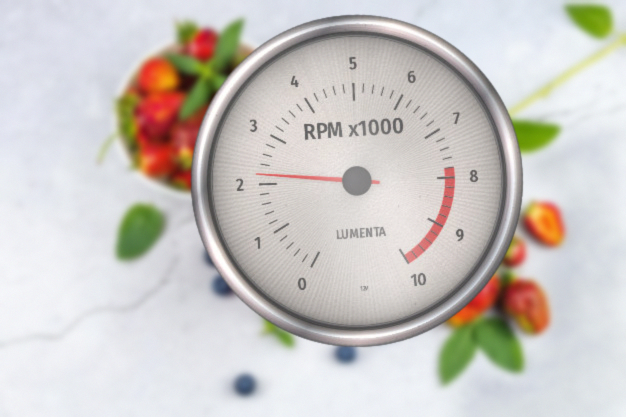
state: 2200 rpm
